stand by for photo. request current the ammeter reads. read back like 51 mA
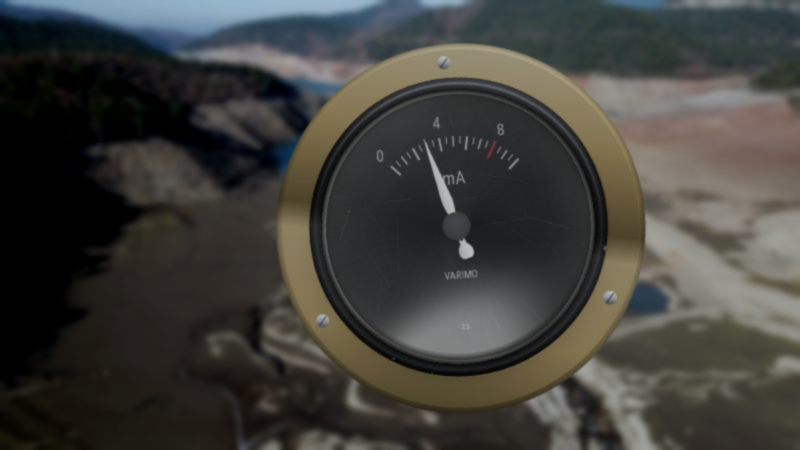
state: 3 mA
